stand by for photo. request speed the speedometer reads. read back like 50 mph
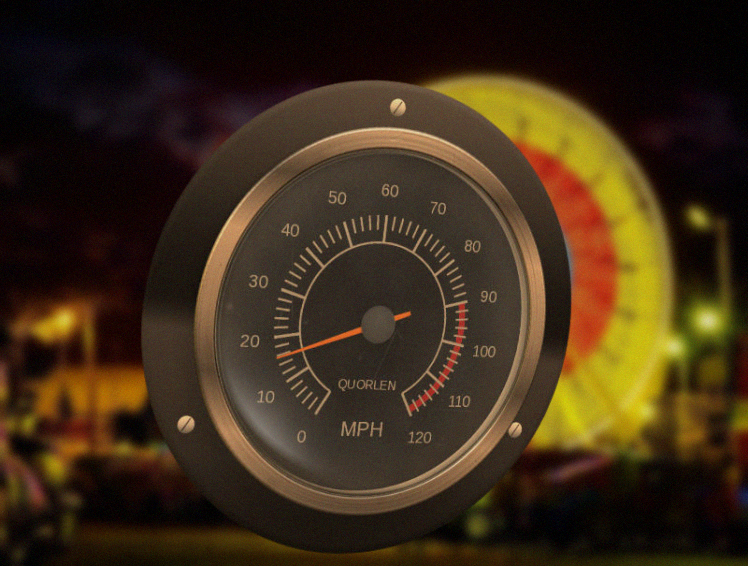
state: 16 mph
